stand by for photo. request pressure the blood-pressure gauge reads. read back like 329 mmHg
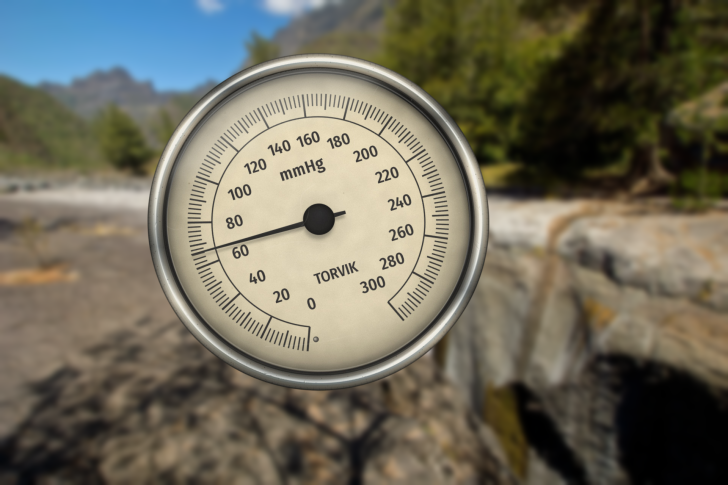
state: 66 mmHg
